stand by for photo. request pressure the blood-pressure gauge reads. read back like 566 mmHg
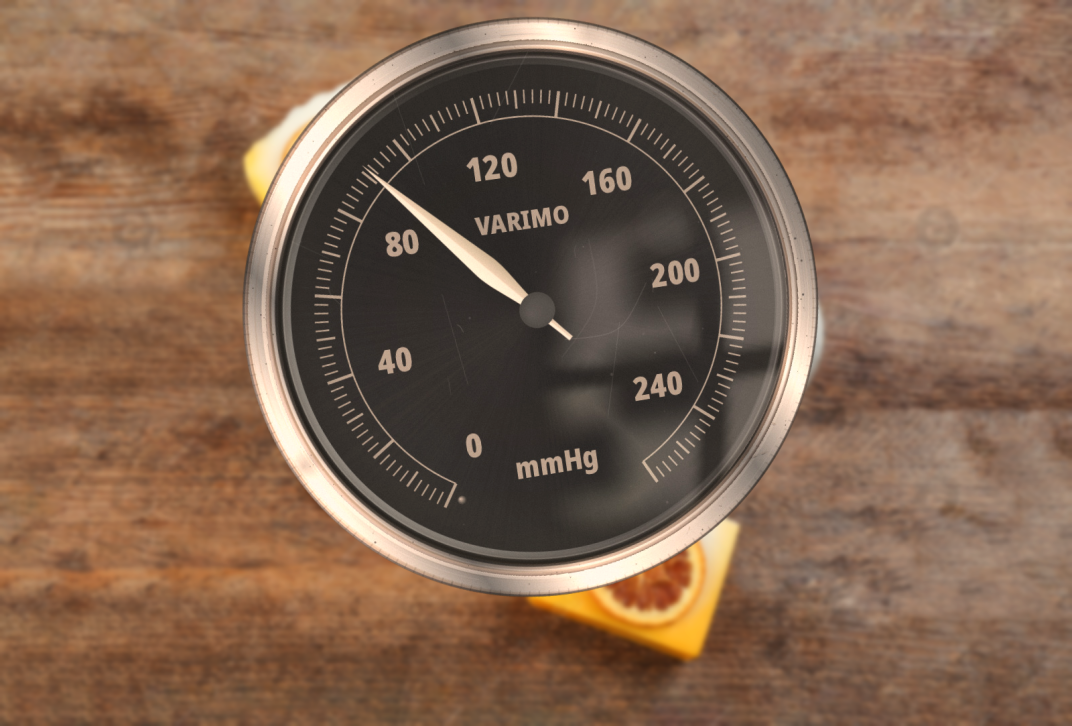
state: 91 mmHg
